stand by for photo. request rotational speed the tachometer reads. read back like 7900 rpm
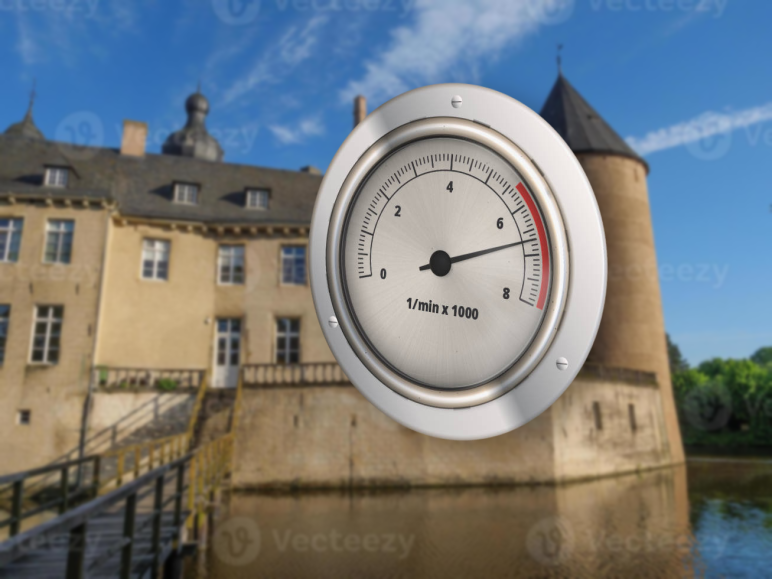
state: 6700 rpm
